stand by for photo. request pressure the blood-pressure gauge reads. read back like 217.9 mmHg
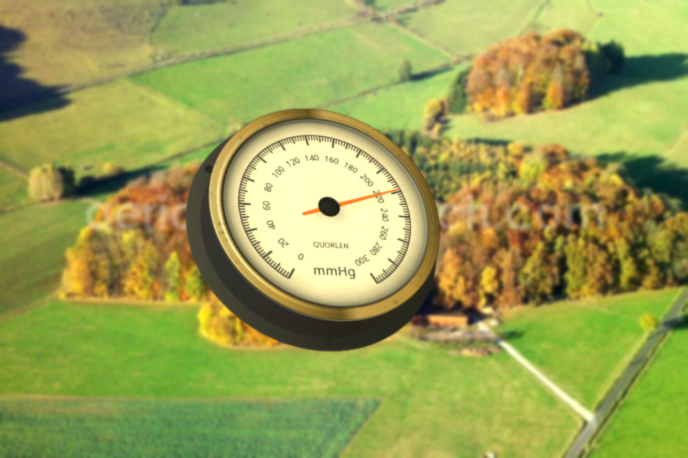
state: 220 mmHg
